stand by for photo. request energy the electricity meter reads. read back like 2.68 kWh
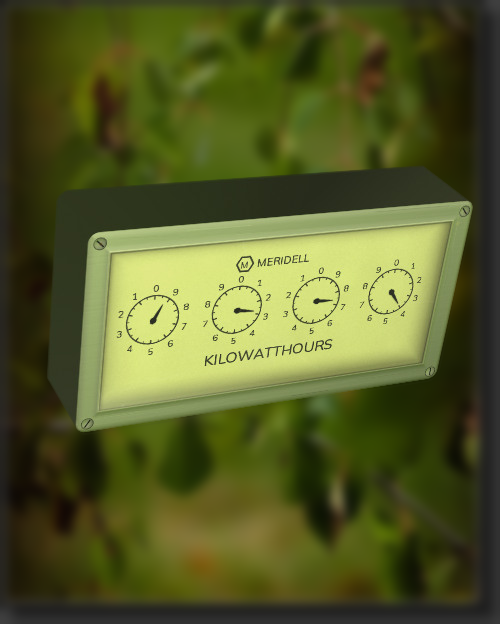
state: 9274 kWh
